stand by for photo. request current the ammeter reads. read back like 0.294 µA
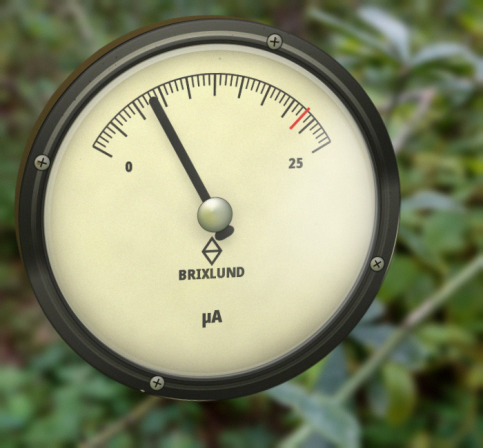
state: 6.5 µA
